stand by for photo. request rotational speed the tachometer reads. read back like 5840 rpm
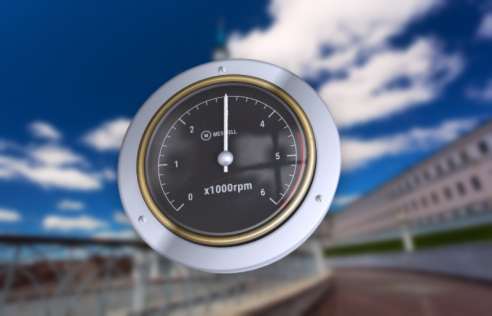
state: 3000 rpm
